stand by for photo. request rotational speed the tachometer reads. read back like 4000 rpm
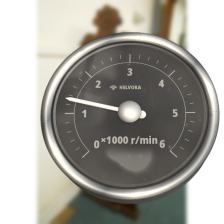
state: 1300 rpm
